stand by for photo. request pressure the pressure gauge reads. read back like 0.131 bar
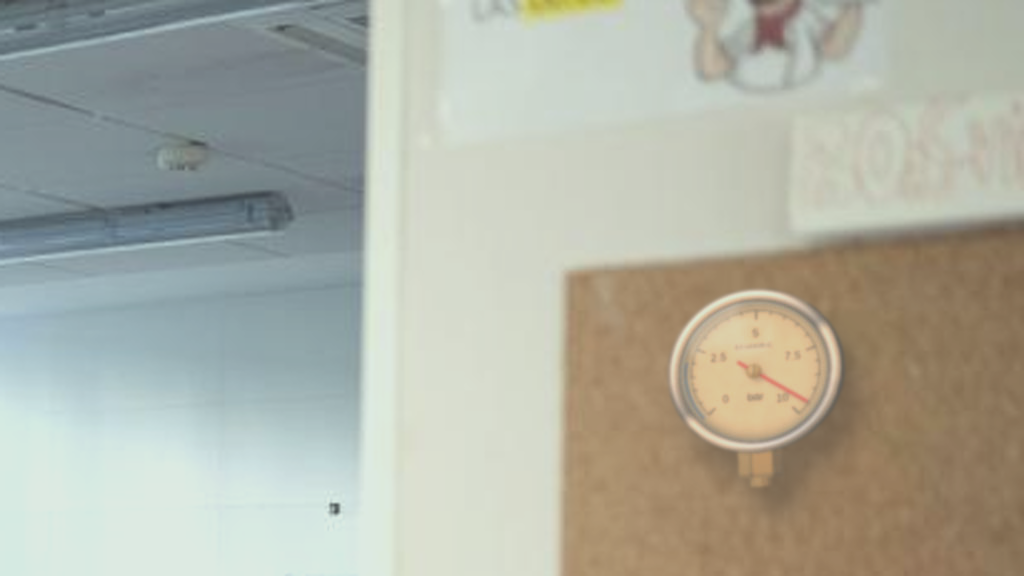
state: 9.5 bar
